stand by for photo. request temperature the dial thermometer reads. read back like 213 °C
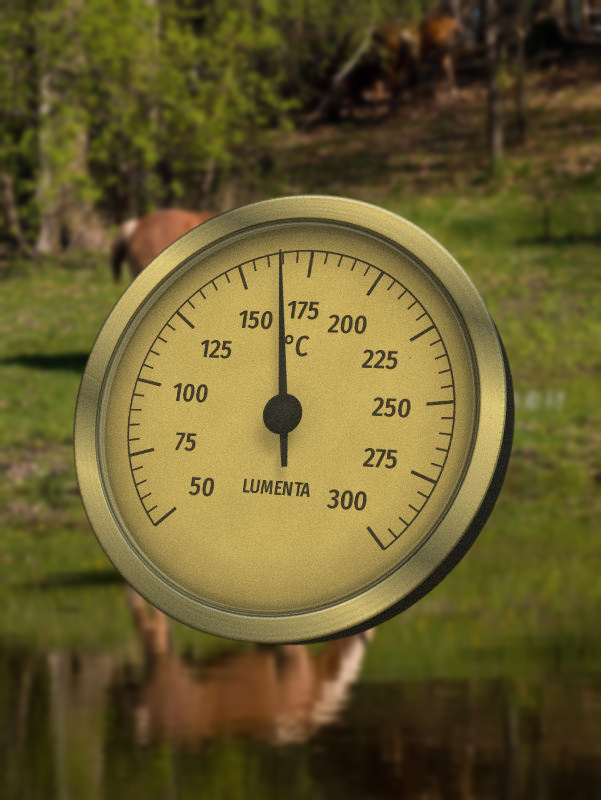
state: 165 °C
